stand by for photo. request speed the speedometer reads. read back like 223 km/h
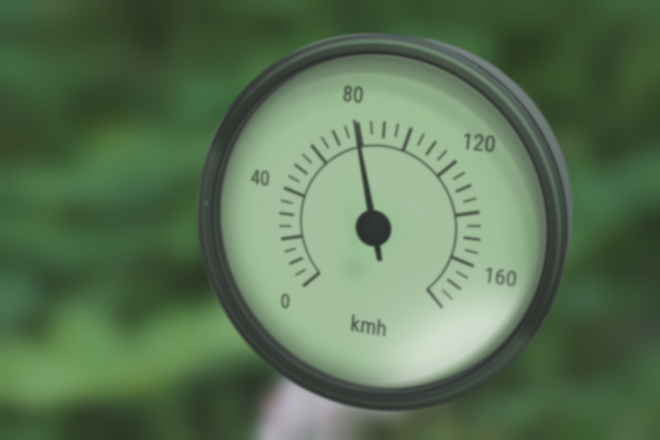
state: 80 km/h
